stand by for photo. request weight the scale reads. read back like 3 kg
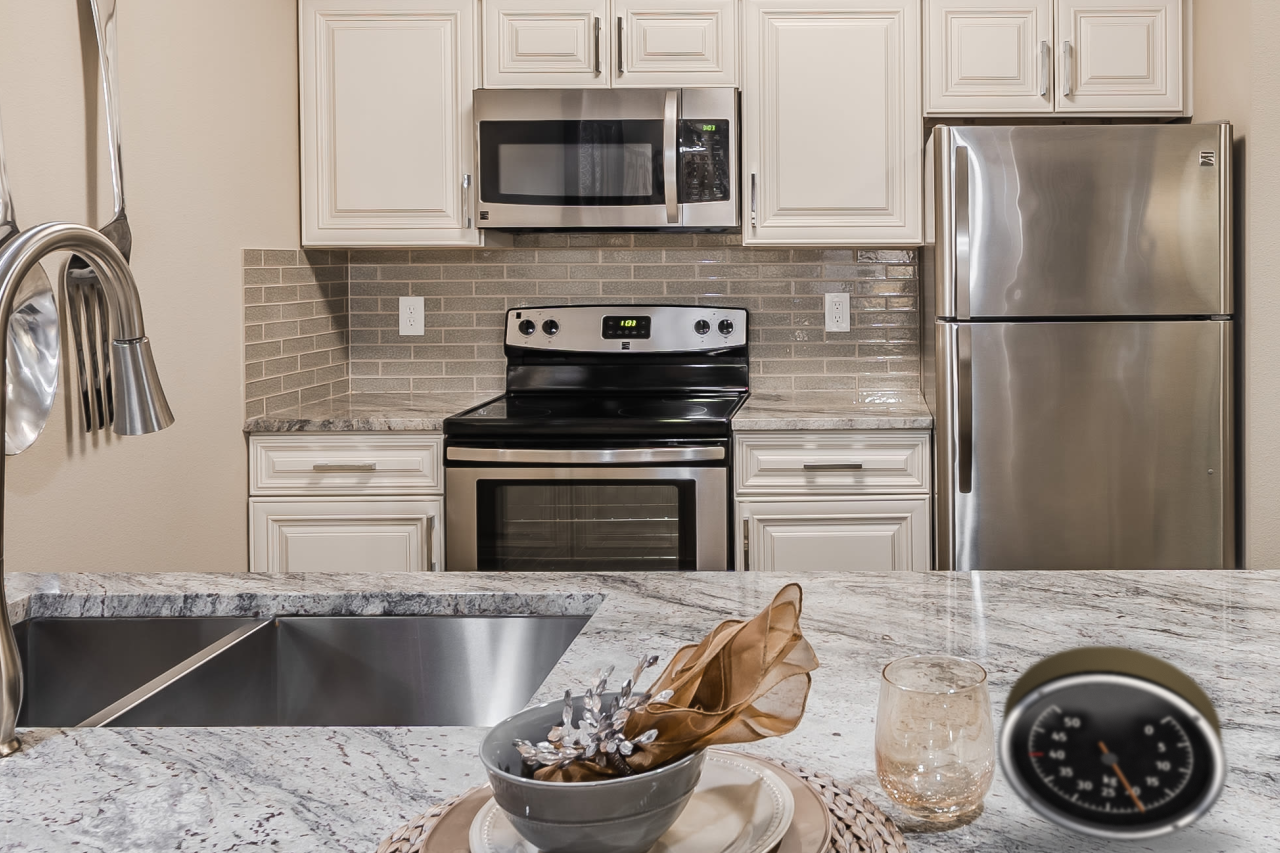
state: 20 kg
